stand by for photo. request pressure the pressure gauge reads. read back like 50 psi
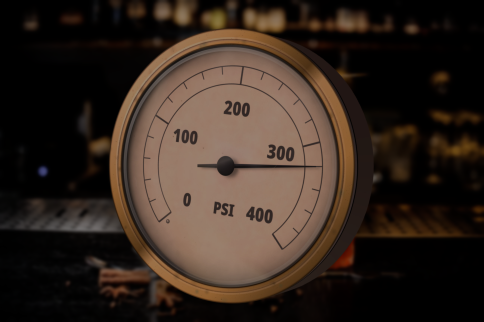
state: 320 psi
